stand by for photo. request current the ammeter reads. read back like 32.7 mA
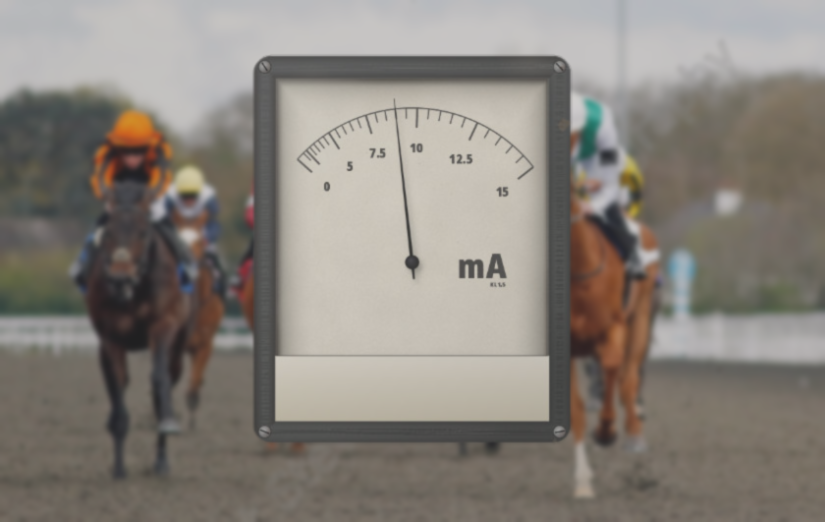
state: 9 mA
